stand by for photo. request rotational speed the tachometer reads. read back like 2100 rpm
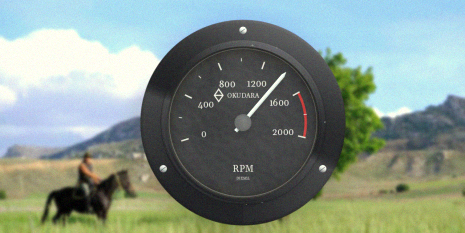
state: 1400 rpm
